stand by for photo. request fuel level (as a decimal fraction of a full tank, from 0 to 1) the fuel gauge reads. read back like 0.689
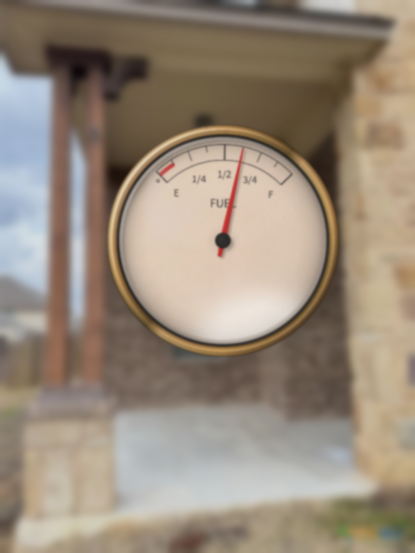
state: 0.625
